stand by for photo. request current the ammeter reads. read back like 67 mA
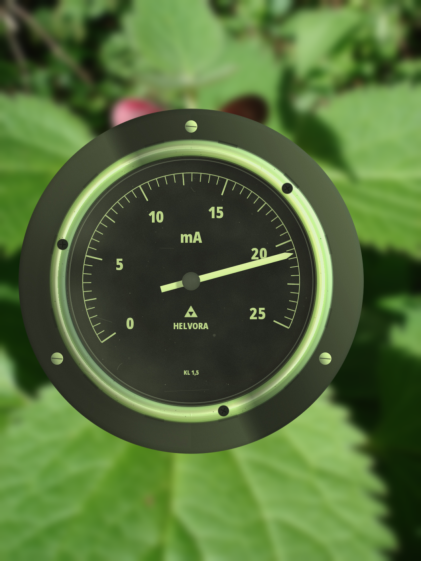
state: 20.75 mA
